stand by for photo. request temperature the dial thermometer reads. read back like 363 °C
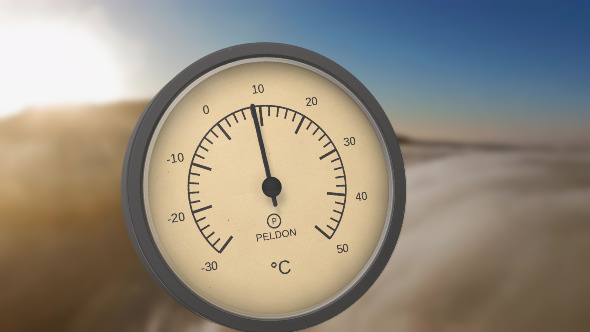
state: 8 °C
